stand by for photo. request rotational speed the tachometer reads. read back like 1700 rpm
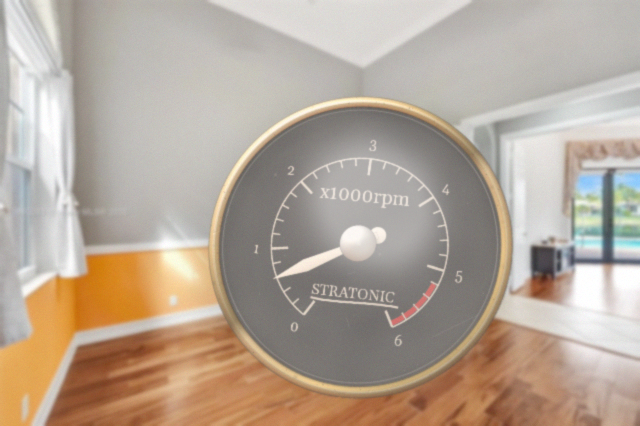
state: 600 rpm
